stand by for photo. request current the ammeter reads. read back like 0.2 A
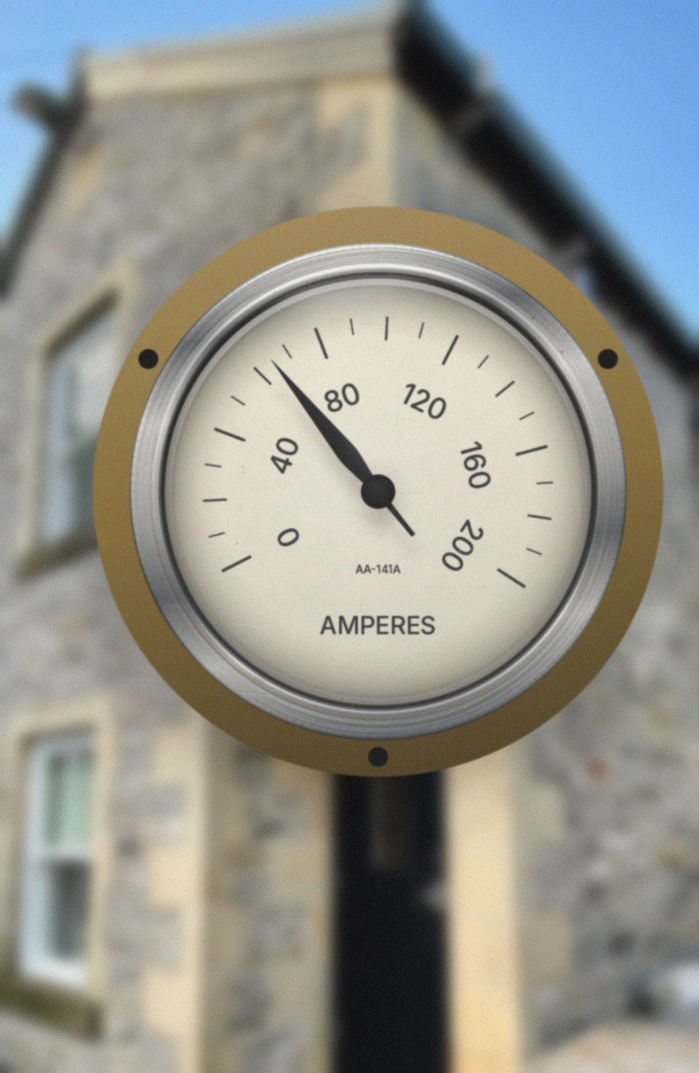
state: 65 A
